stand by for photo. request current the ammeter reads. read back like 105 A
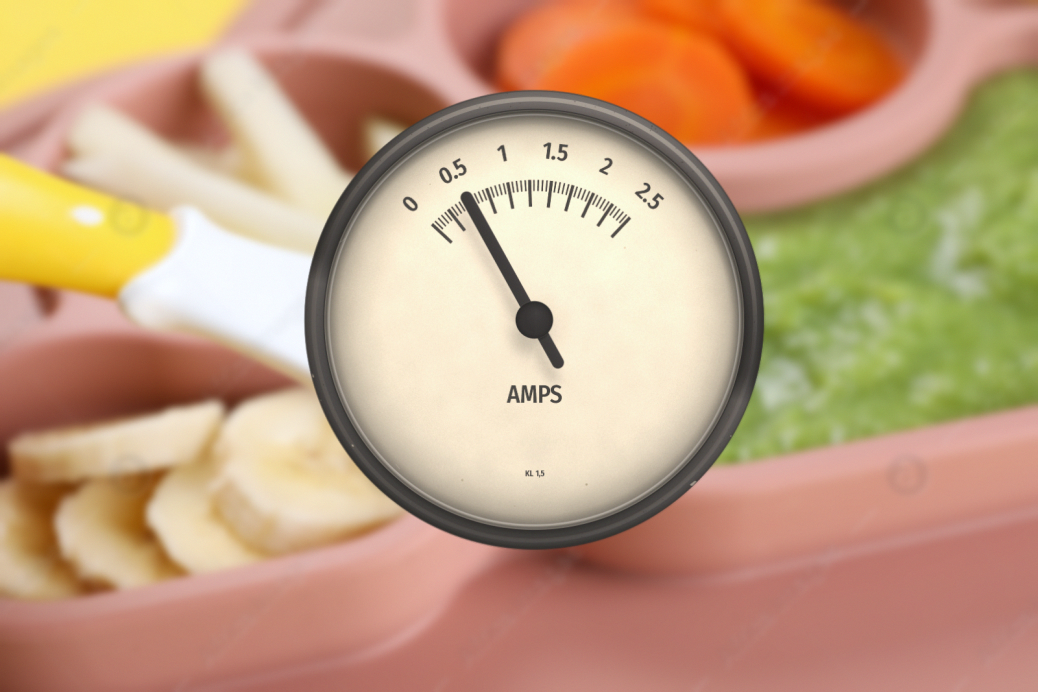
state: 0.5 A
